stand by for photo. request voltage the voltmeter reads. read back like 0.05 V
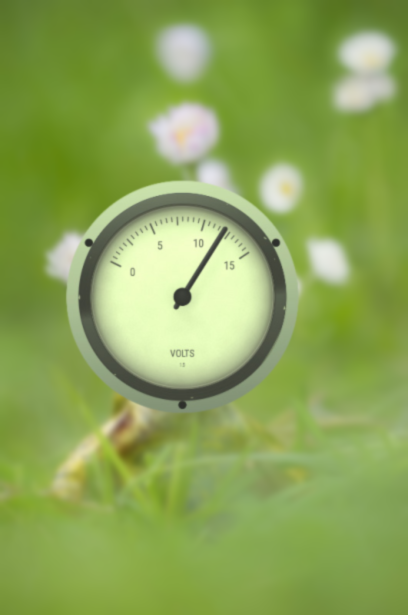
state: 12 V
